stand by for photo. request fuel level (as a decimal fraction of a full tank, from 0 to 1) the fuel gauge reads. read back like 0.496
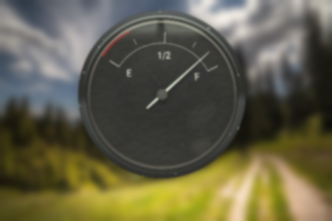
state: 0.875
